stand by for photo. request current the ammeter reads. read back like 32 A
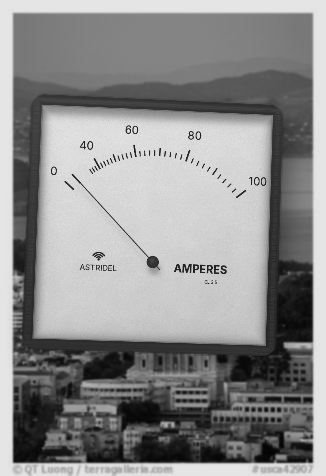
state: 20 A
